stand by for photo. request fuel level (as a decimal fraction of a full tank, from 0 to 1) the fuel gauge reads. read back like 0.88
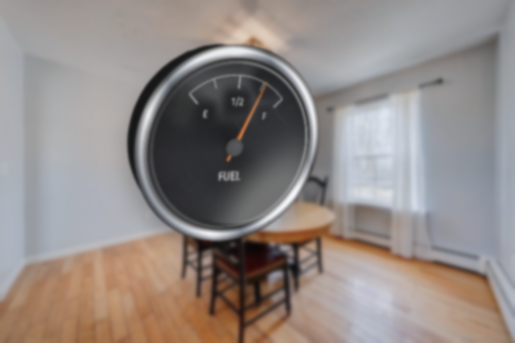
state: 0.75
